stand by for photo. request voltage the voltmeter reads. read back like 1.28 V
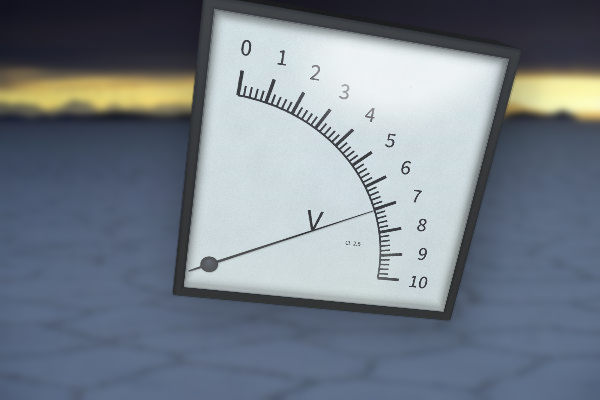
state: 7 V
